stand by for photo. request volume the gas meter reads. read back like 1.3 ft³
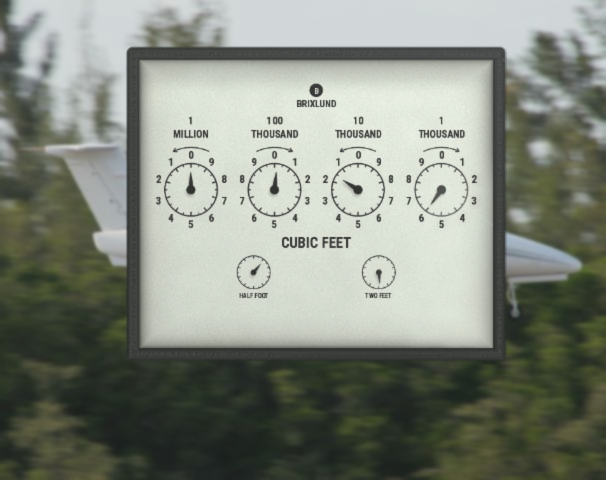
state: 1600 ft³
